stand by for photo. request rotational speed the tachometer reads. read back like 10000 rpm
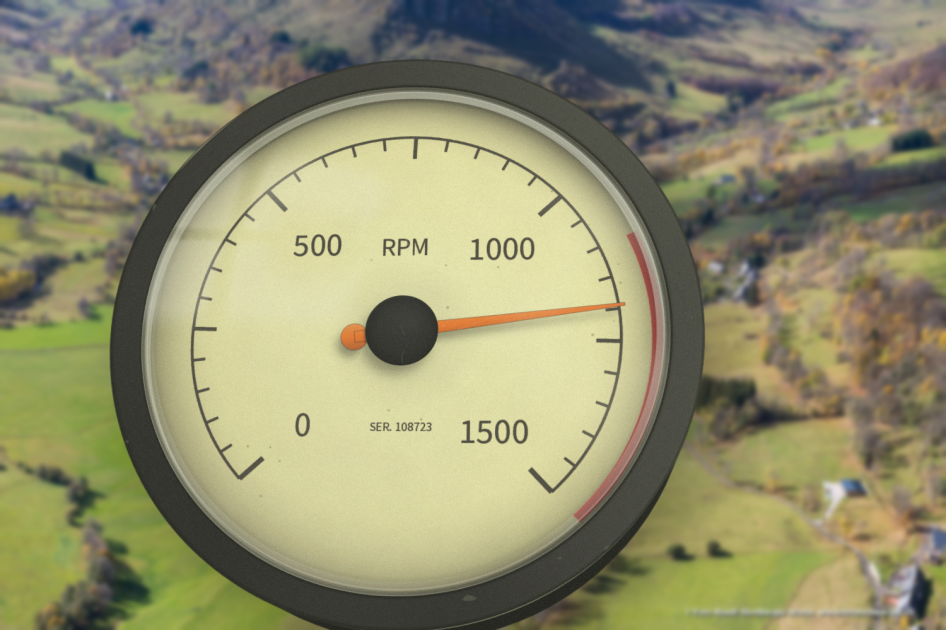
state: 1200 rpm
